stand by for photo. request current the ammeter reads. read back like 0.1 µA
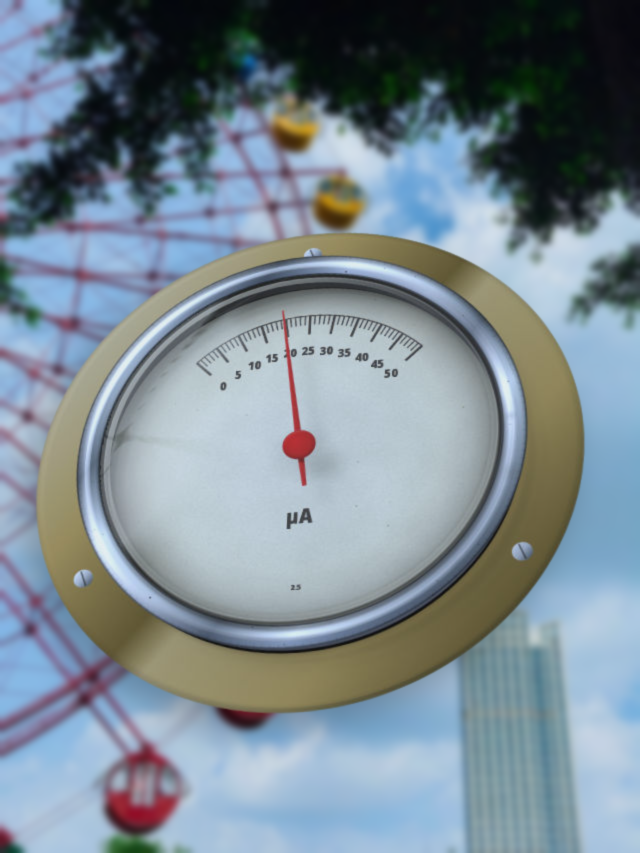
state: 20 µA
